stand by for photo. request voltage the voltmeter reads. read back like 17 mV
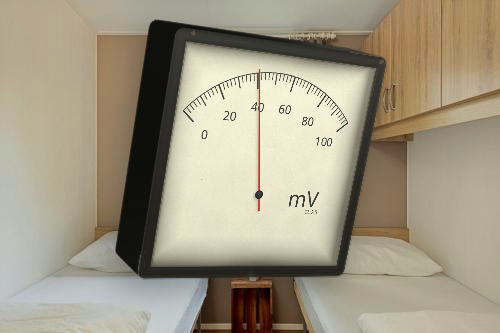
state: 40 mV
